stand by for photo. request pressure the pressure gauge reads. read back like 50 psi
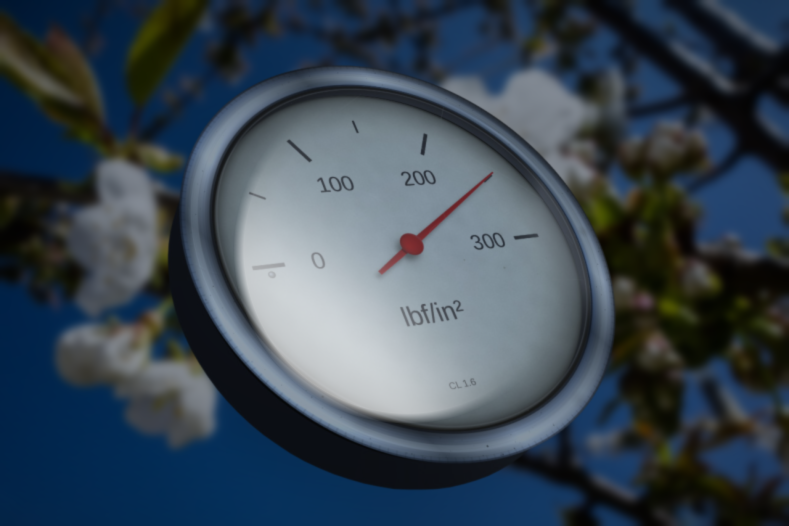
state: 250 psi
